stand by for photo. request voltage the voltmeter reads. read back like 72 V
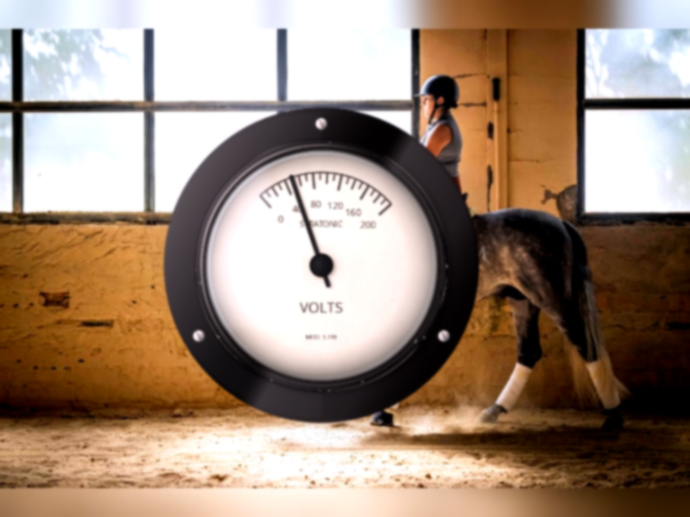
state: 50 V
